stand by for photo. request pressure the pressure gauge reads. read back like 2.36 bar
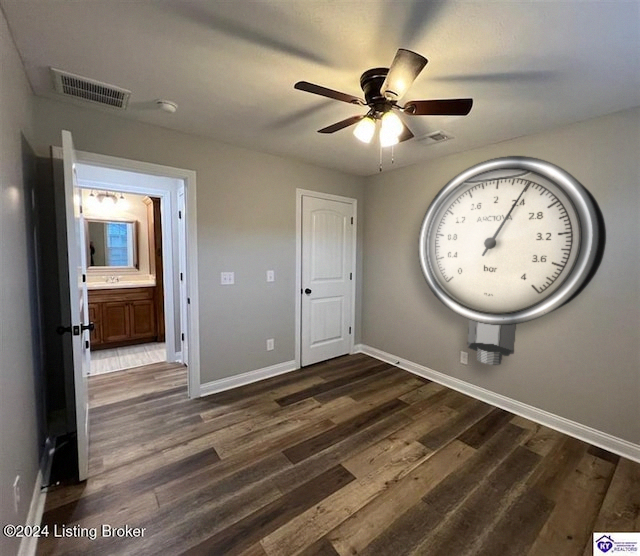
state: 2.4 bar
